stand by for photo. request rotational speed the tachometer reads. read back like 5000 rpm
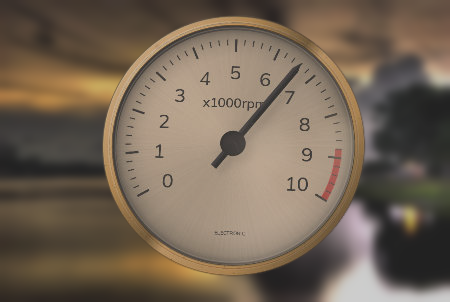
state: 6600 rpm
